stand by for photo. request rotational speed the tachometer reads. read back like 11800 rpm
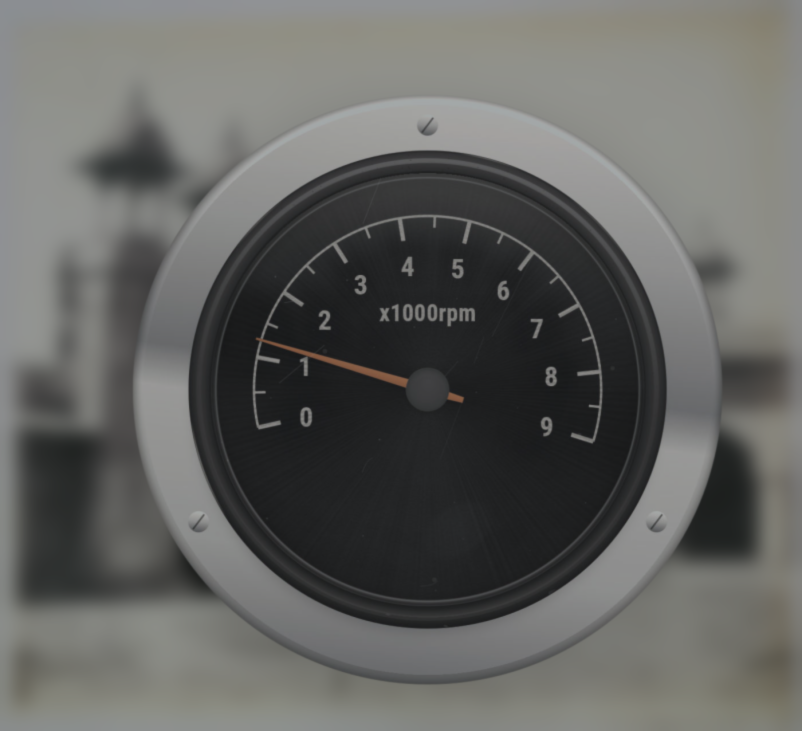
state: 1250 rpm
